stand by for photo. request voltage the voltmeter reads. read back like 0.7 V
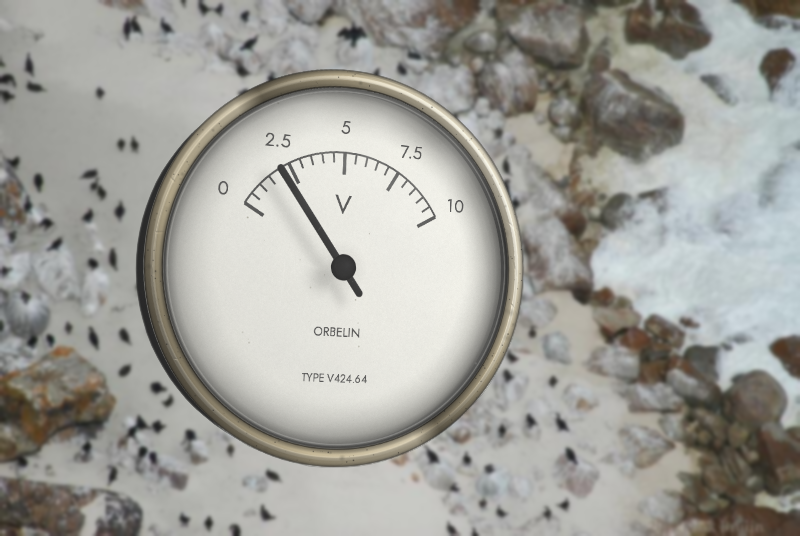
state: 2 V
